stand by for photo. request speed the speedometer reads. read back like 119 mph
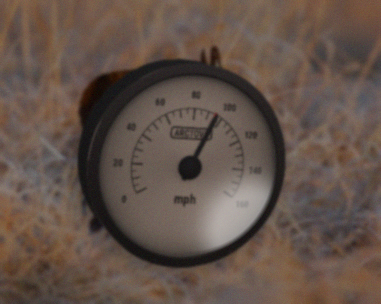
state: 95 mph
